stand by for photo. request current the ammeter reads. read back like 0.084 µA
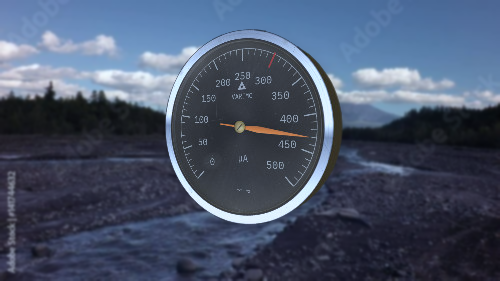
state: 430 µA
